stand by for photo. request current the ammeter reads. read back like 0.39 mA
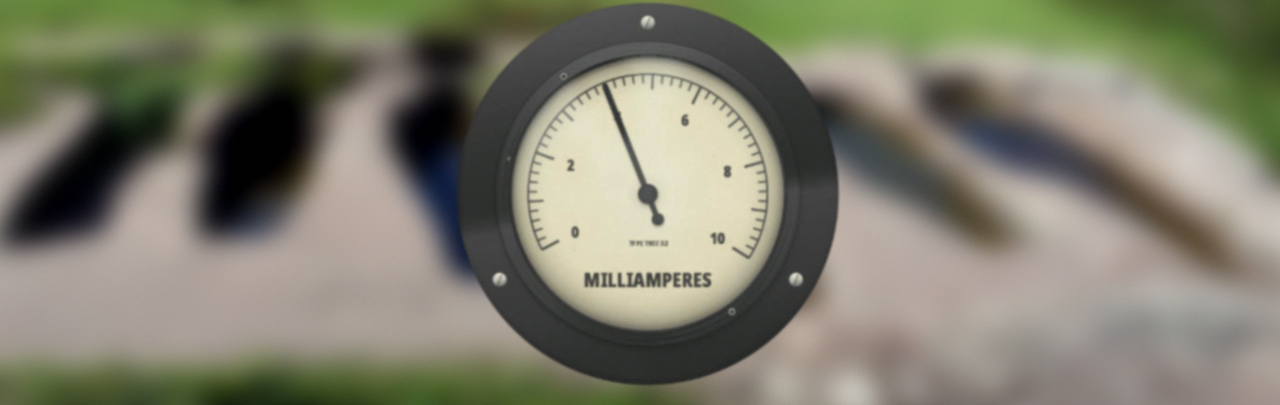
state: 4 mA
